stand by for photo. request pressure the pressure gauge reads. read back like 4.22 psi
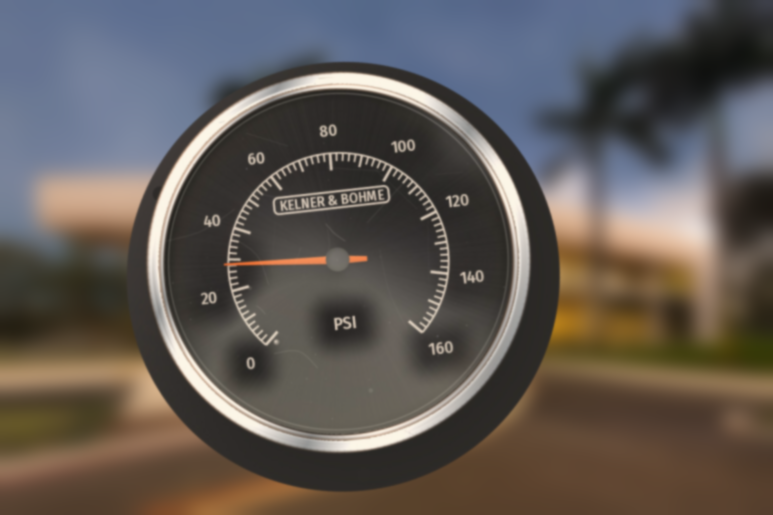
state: 28 psi
